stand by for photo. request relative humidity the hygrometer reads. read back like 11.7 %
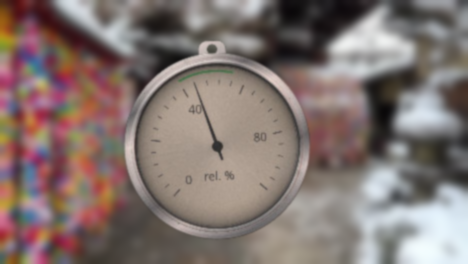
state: 44 %
